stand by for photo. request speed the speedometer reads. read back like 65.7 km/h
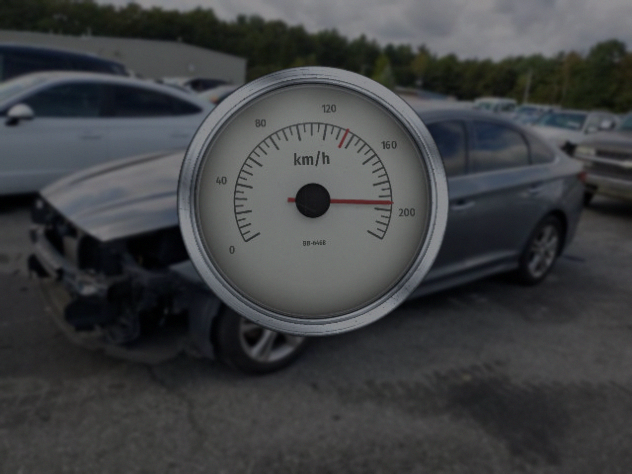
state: 195 km/h
